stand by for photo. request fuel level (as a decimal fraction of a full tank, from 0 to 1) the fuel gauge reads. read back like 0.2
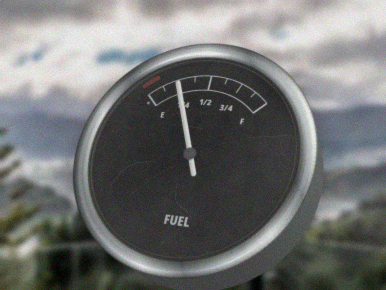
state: 0.25
